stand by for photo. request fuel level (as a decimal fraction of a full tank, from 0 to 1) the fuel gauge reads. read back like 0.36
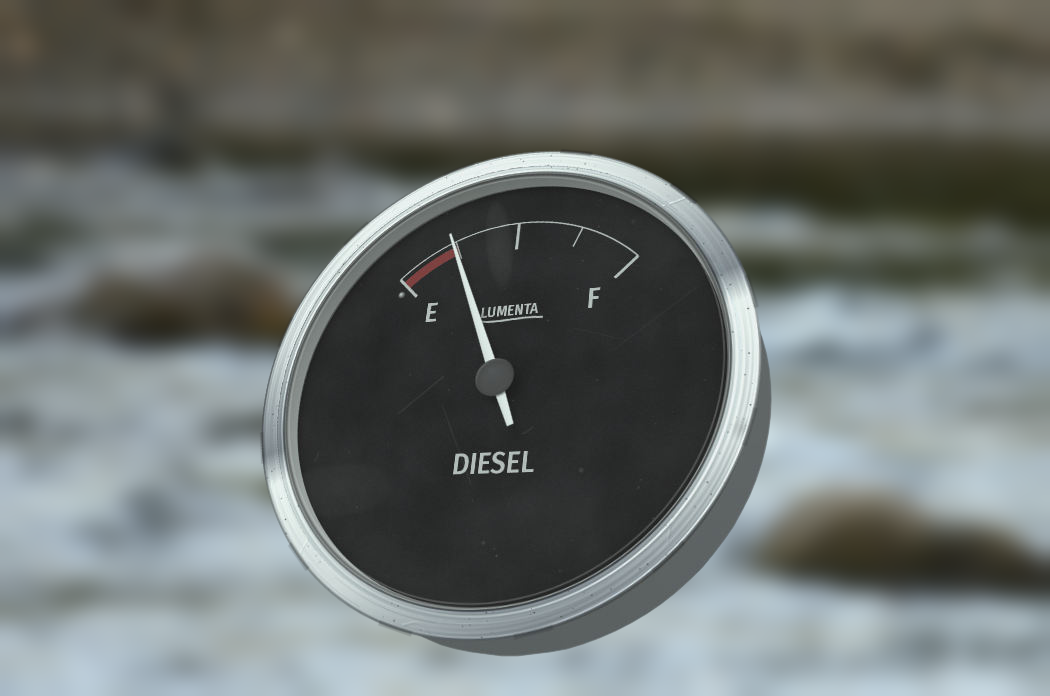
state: 0.25
